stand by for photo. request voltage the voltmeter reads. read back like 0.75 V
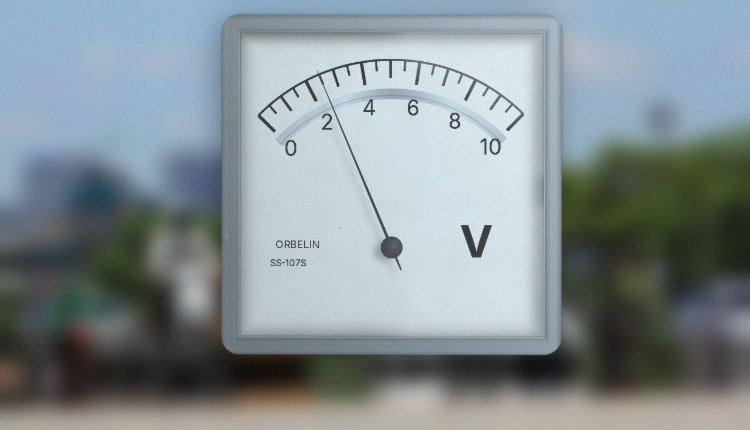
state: 2.5 V
